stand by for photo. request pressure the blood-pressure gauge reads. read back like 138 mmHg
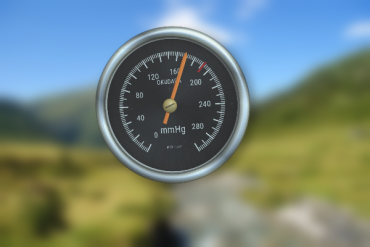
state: 170 mmHg
